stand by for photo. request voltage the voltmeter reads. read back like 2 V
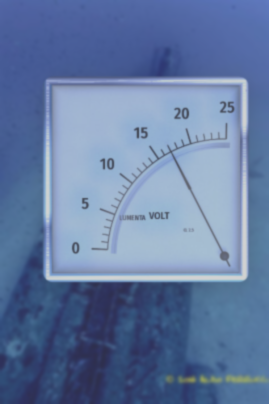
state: 17 V
